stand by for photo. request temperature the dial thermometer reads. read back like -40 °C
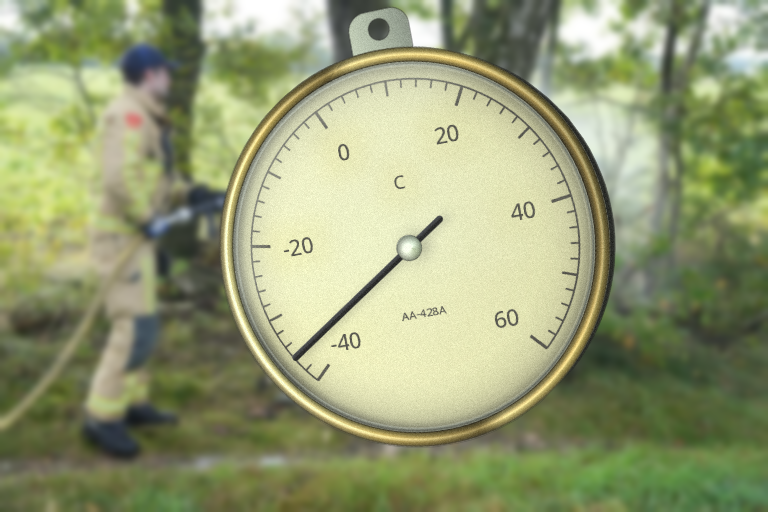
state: -36 °C
